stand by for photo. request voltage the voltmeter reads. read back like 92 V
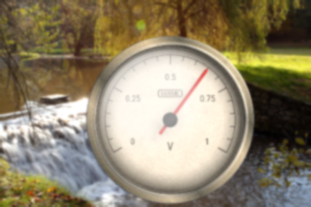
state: 0.65 V
